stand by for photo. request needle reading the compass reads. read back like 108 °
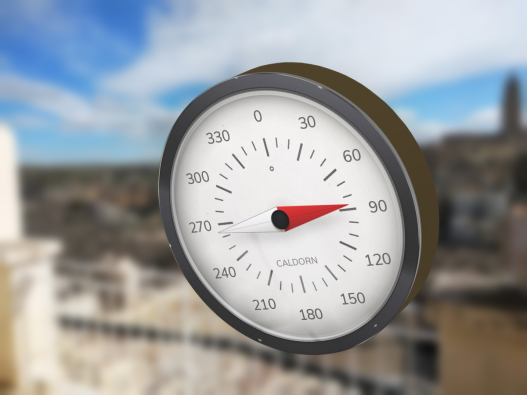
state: 85 °
